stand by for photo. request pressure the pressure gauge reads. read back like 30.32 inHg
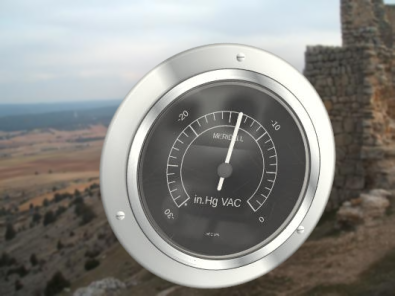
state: -14 inHg
